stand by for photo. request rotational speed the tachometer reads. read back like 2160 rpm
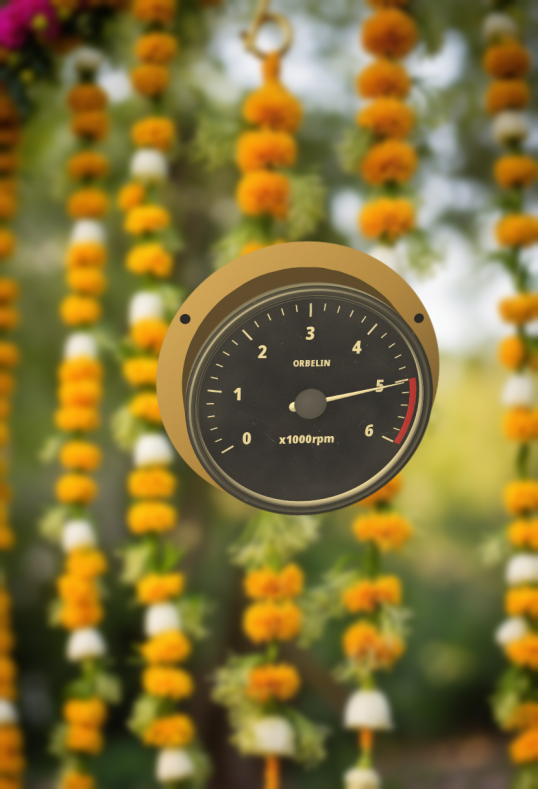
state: 5000 rpm
